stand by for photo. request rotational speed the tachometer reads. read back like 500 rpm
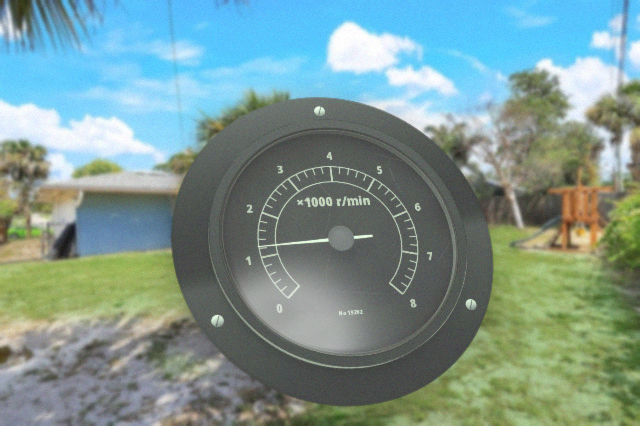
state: 1200 rpm
